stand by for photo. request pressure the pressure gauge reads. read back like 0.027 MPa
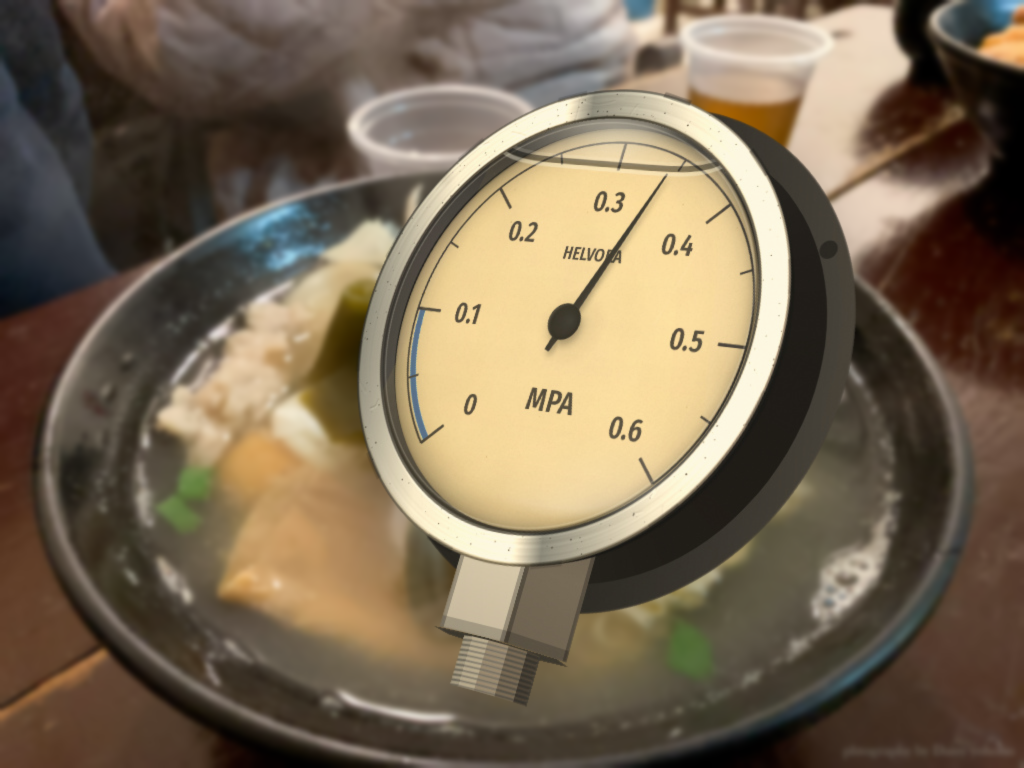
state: 0.35 MPa
